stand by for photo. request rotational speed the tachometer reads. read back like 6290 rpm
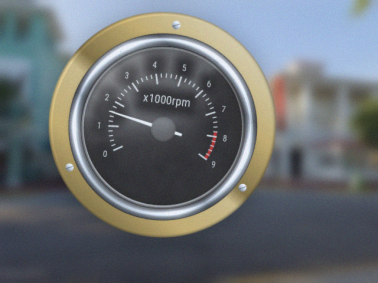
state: 1600 rpm
